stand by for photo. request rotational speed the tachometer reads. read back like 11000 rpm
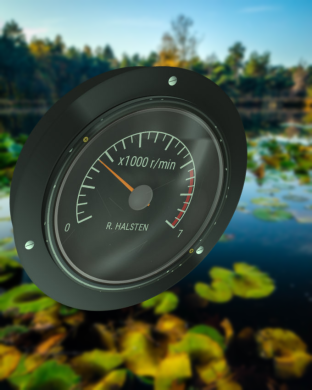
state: 1750 rpm
